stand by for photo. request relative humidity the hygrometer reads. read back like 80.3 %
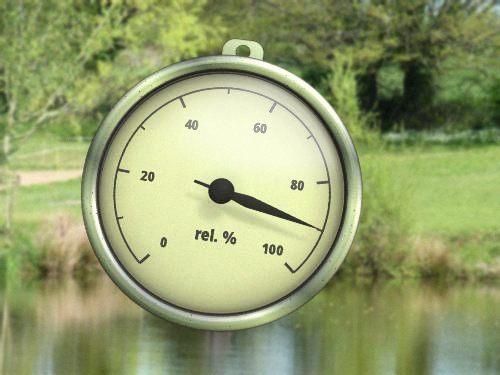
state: 90 %
